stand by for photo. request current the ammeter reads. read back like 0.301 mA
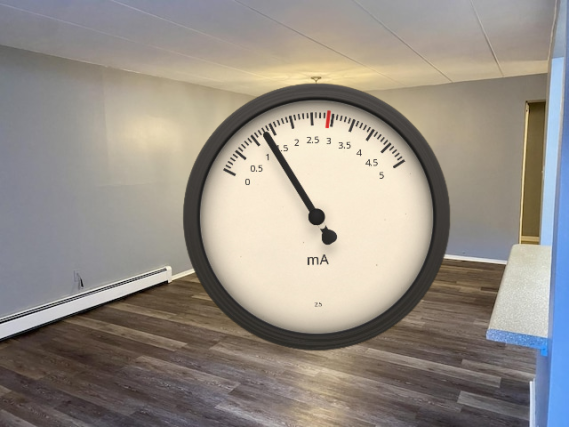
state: 1.3 mA
